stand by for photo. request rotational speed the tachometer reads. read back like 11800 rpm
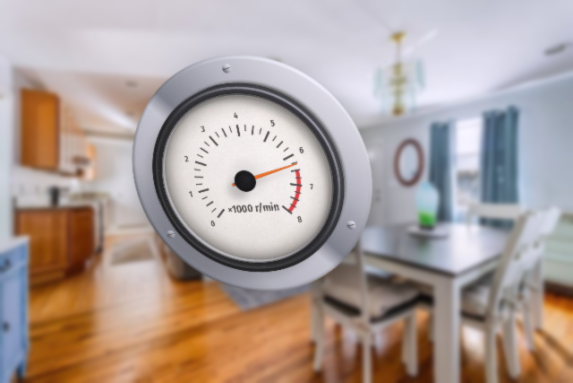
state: 6250 rpm
